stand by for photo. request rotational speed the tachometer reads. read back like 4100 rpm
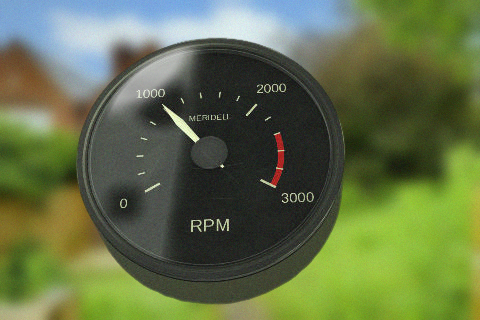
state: 1000 rpm
